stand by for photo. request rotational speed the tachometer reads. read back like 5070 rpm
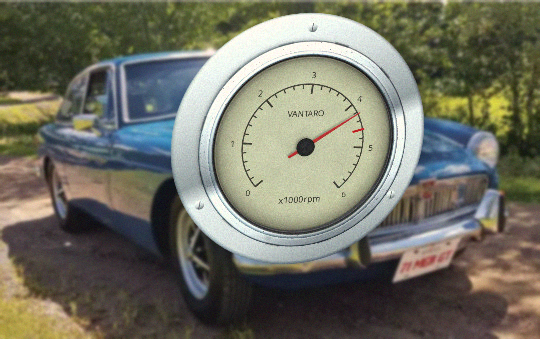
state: 4200 rpm
